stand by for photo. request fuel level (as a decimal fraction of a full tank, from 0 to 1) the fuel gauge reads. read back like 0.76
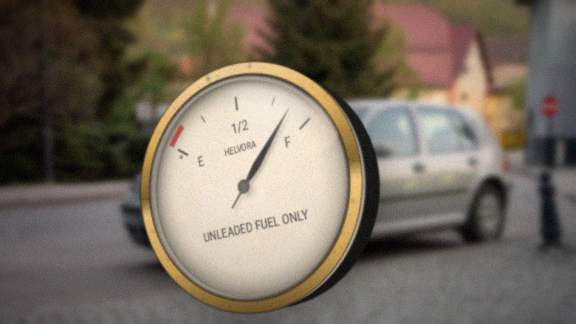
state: 0.875
